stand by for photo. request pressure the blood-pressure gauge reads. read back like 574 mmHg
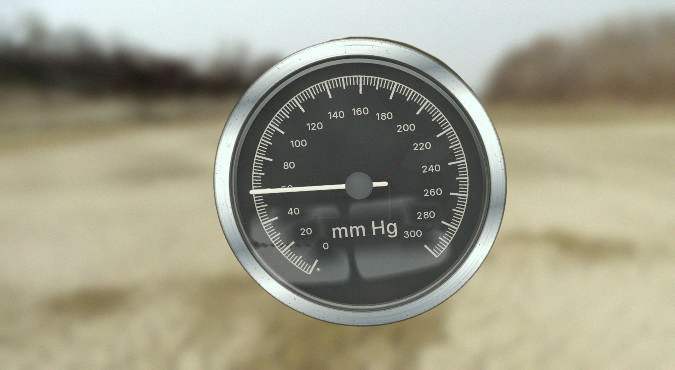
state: 60 mmHg
